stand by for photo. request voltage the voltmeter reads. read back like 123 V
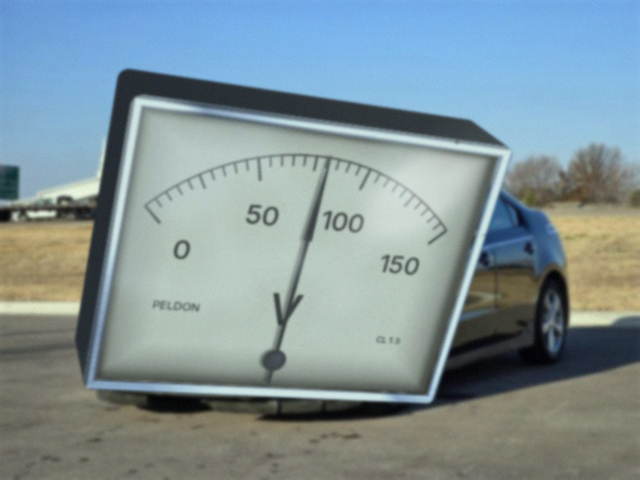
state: 80 V
